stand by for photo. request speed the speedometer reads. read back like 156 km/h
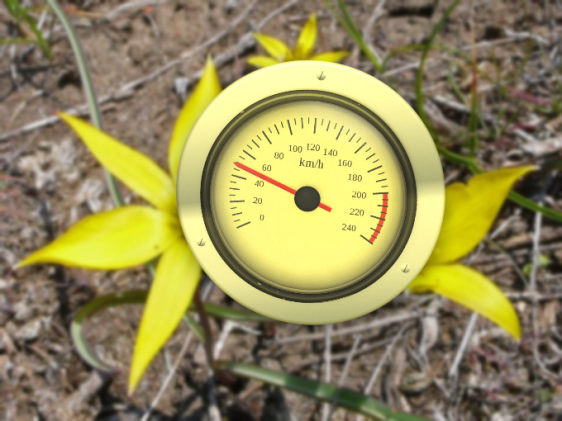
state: 50 km/h
